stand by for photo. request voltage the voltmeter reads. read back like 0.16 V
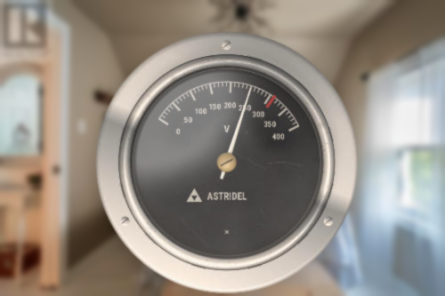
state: 250 V
